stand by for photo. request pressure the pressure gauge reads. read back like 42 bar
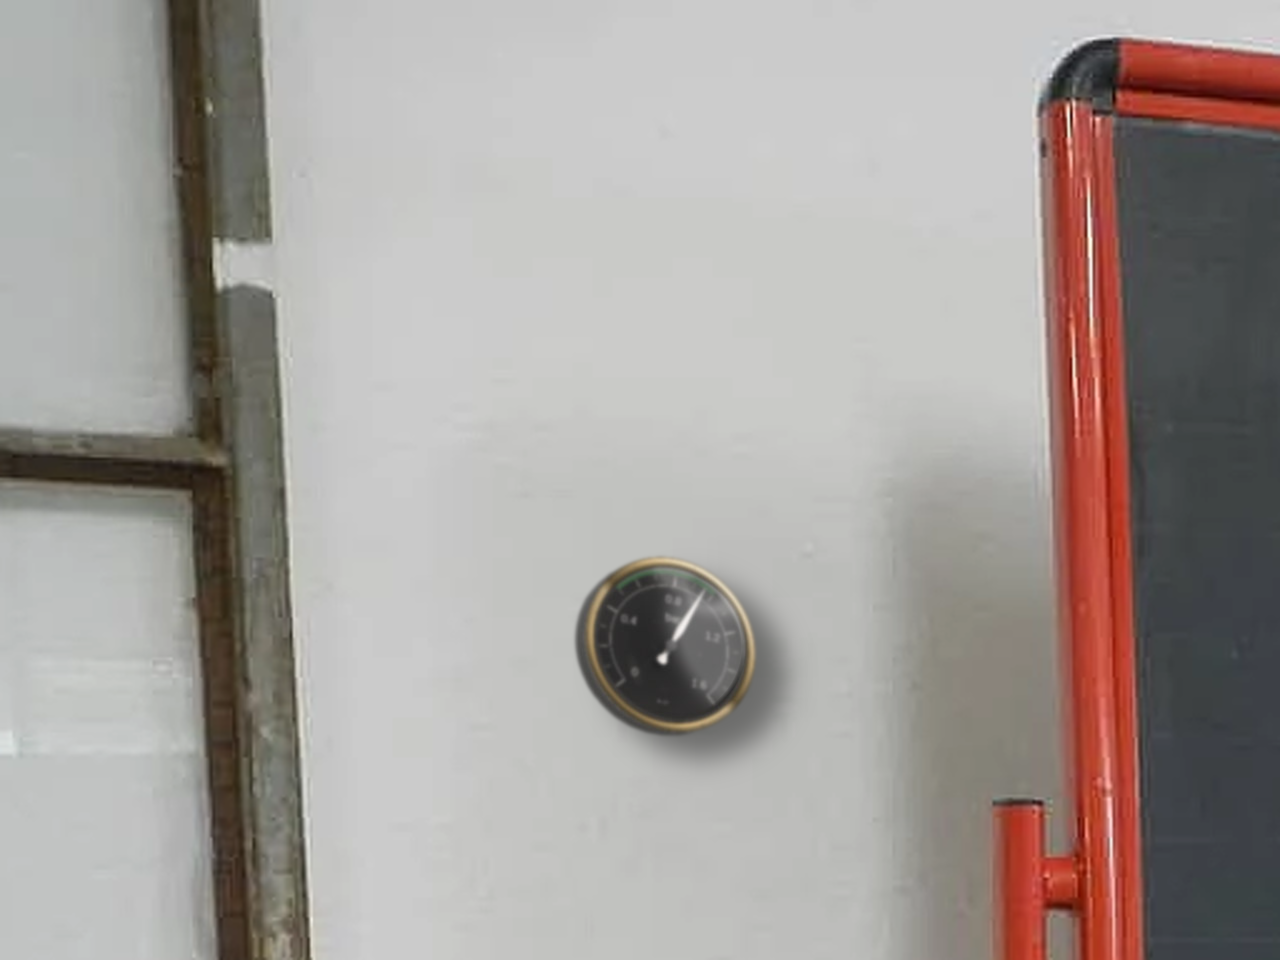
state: 0.95 bar
